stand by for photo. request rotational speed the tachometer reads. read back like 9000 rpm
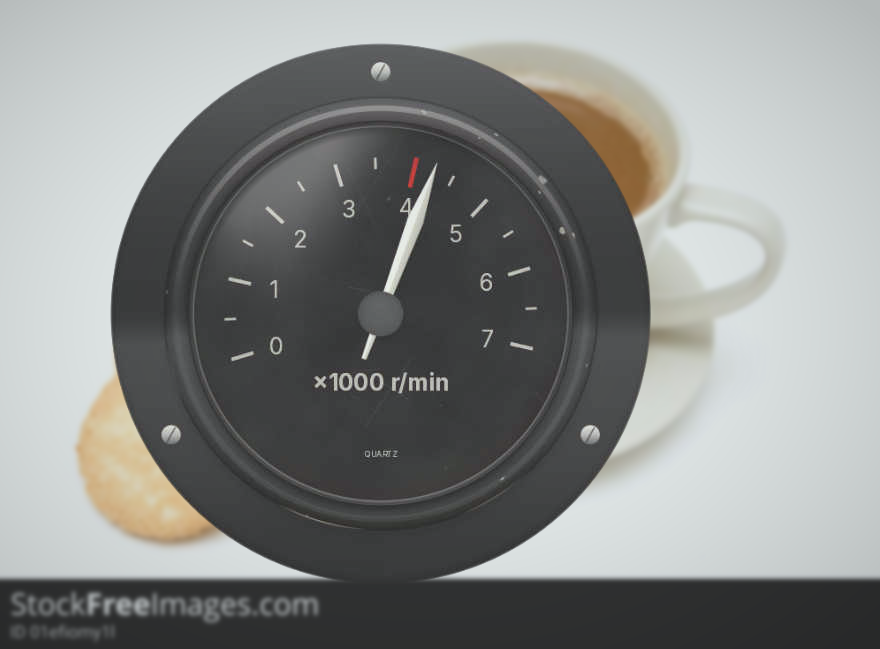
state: 4250 rpm
